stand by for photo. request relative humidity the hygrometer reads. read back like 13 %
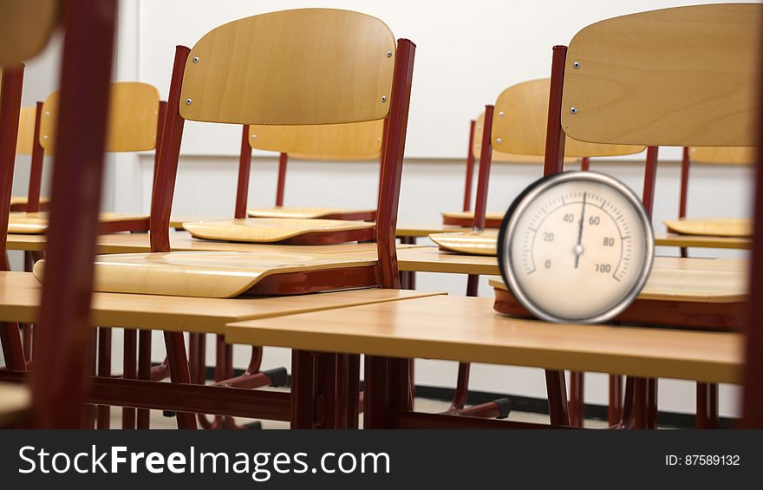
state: 50 %
